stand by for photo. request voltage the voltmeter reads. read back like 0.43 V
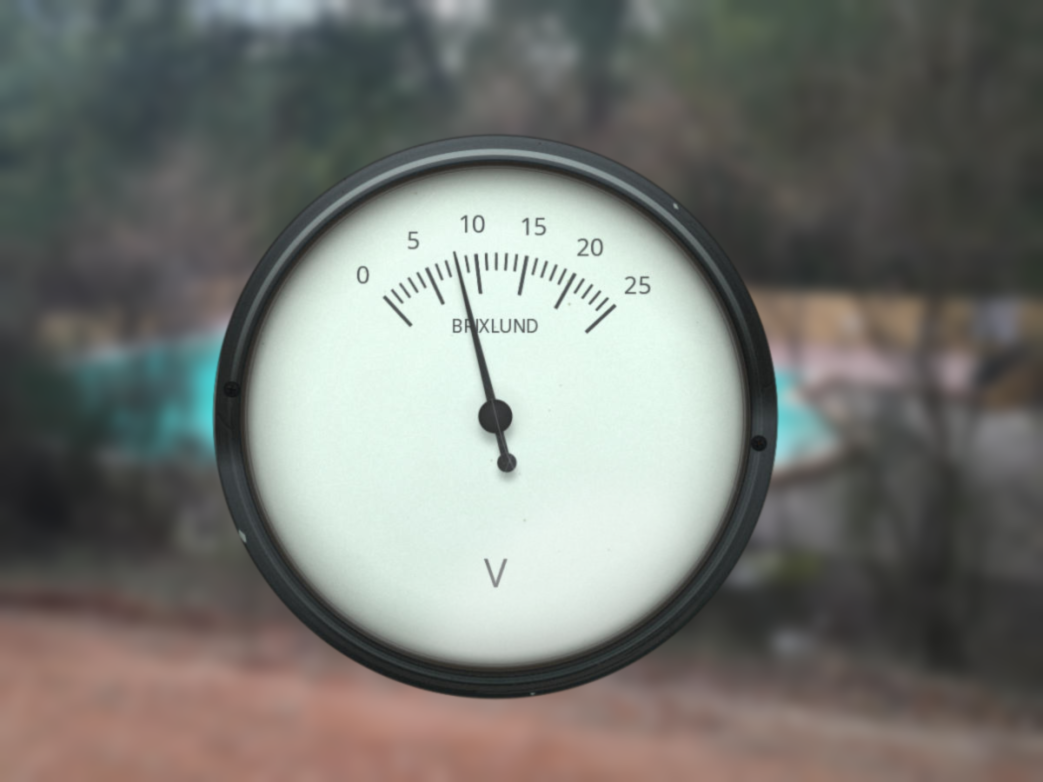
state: 8 V
